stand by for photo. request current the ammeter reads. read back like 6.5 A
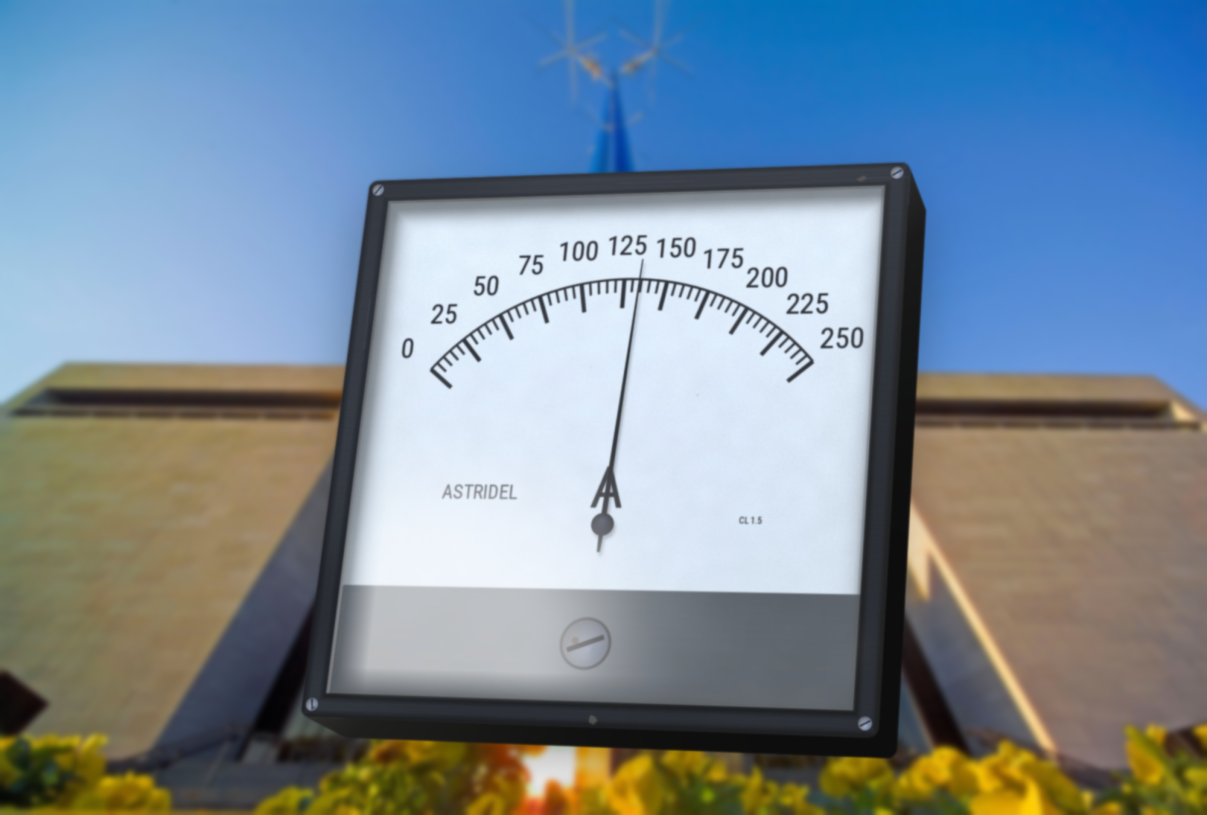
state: 135 A
